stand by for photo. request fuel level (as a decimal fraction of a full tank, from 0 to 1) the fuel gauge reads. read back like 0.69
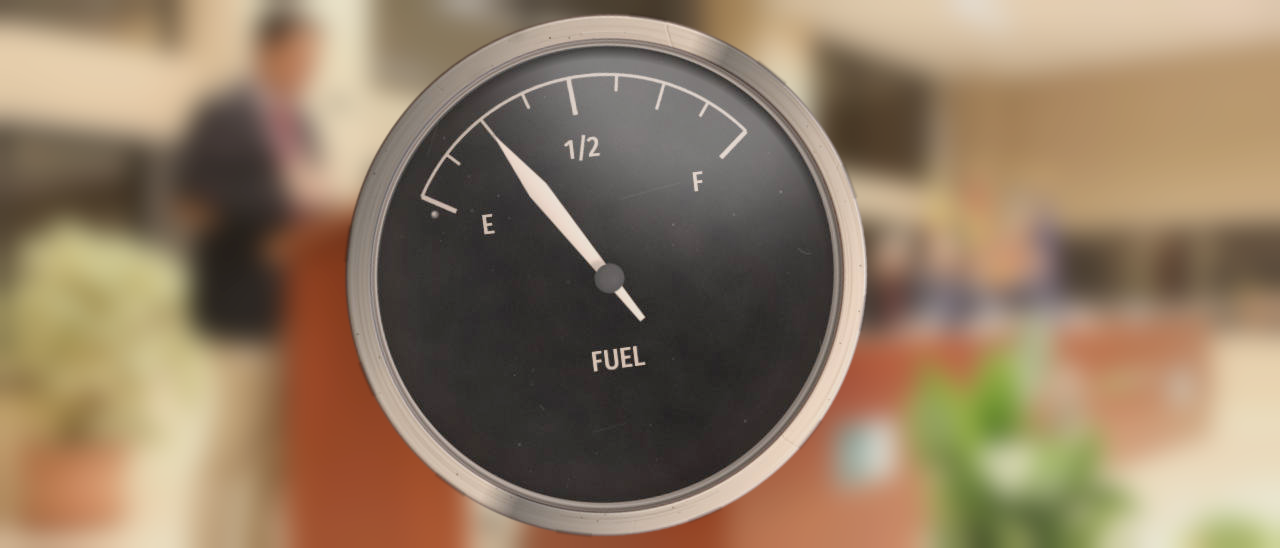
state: 0.25
